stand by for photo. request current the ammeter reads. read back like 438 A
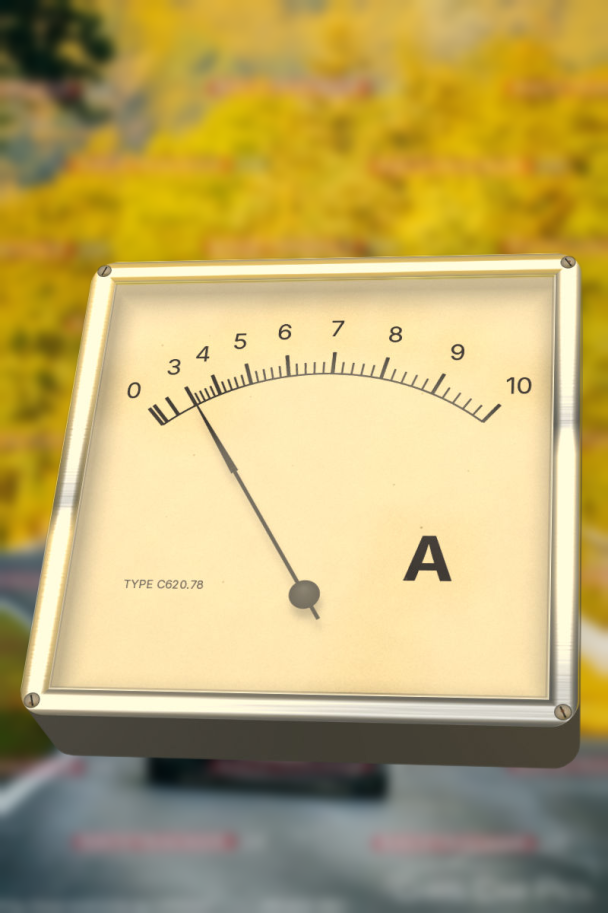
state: 3 A
